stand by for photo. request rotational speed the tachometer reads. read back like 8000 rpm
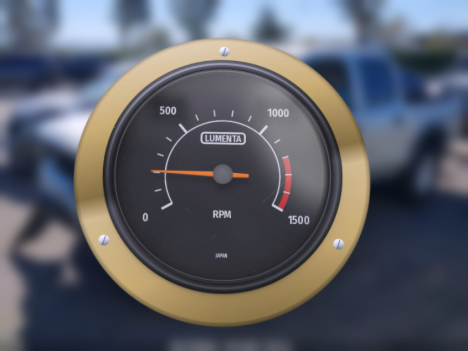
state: 200 rpm
